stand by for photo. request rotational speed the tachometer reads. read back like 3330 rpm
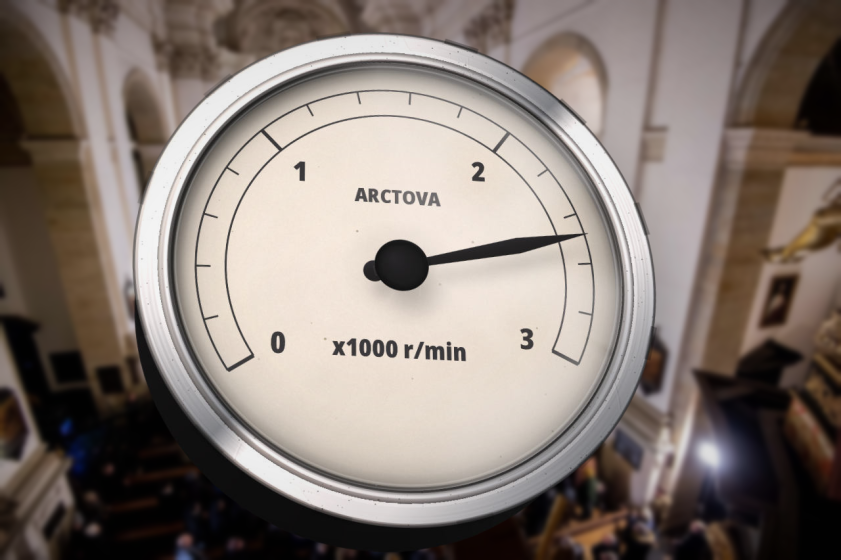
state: 2500 rpm
